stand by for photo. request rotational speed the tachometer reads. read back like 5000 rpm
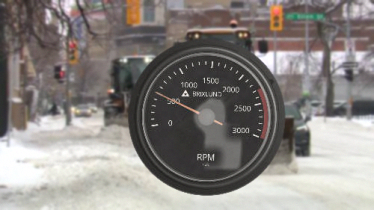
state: 500 rpm
